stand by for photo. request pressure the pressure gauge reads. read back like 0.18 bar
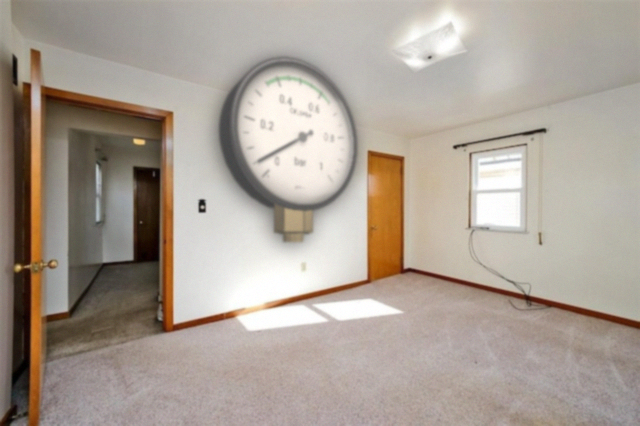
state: 0.05 bar
